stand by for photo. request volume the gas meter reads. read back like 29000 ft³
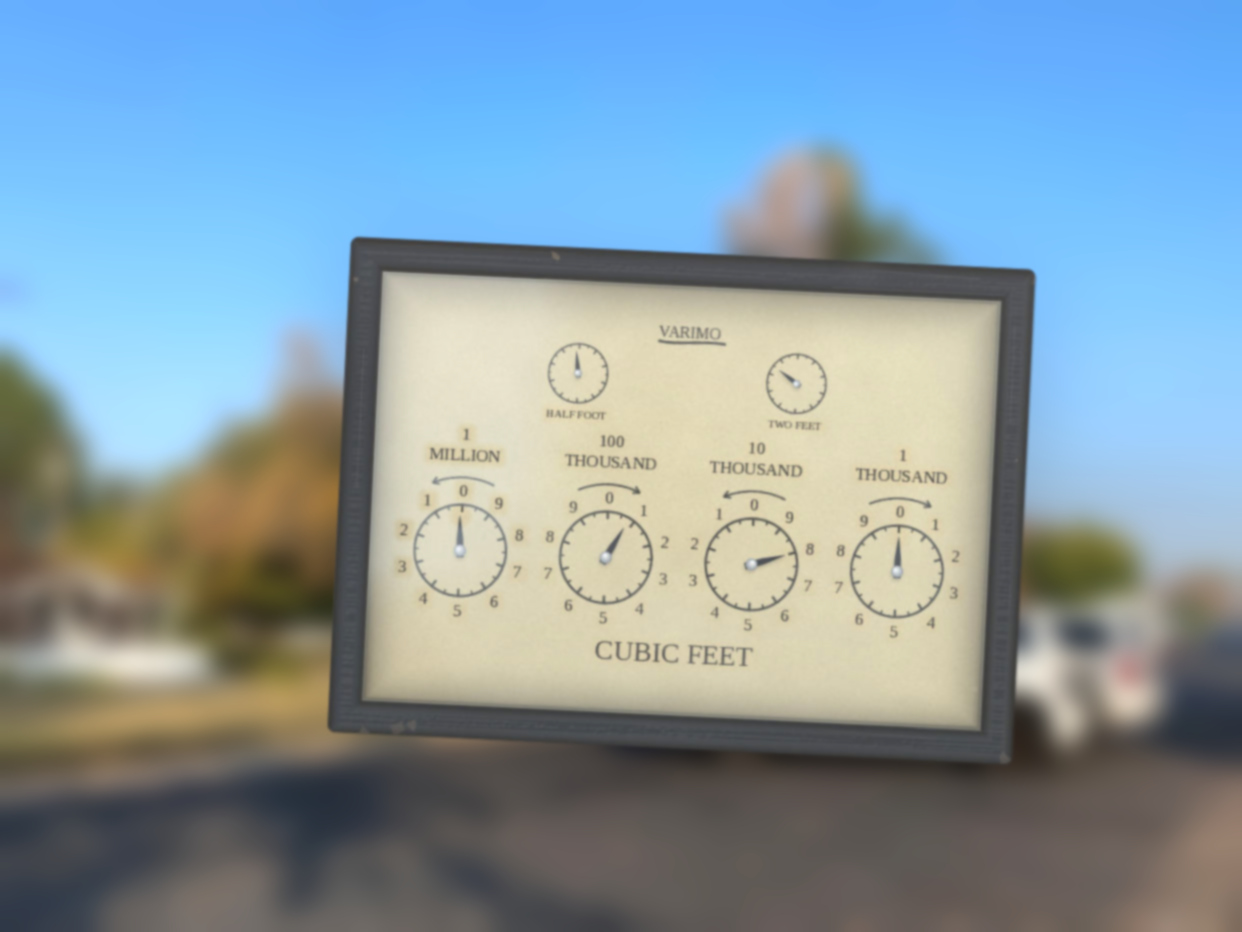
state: 8000 ft³
